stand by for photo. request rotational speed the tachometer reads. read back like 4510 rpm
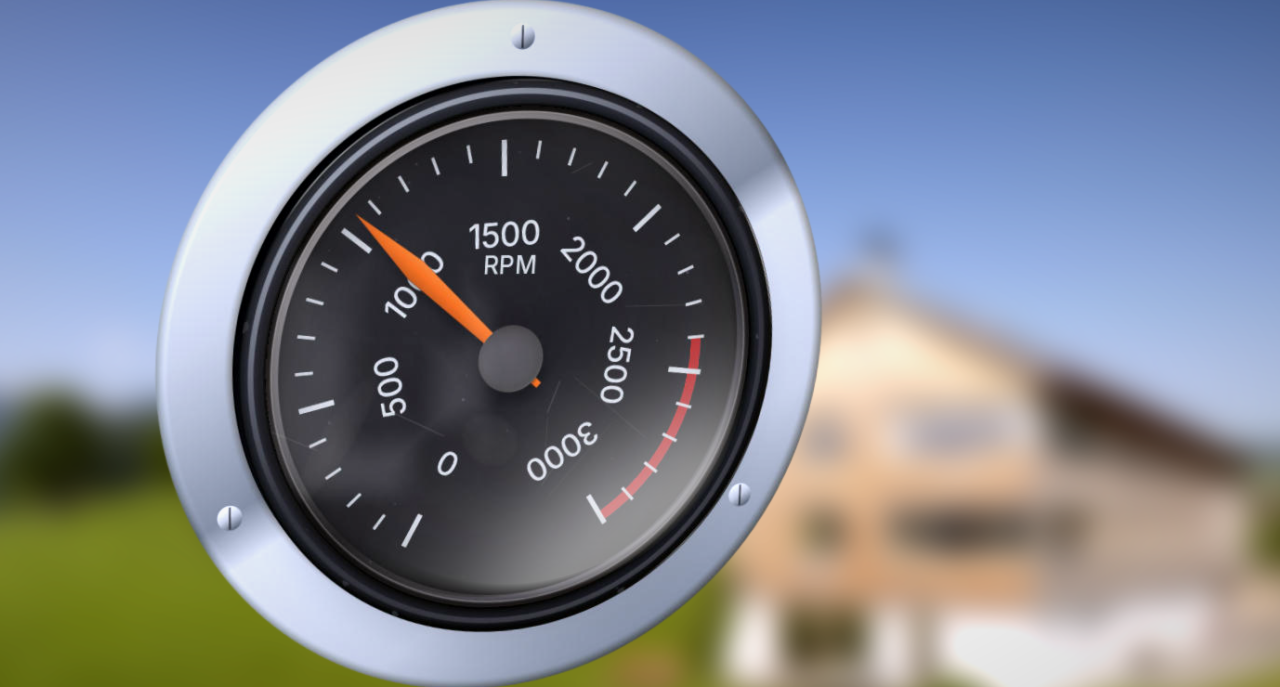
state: 1050 rpm
